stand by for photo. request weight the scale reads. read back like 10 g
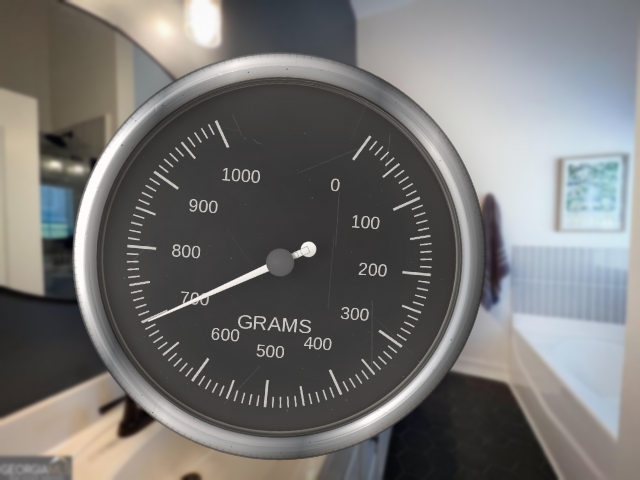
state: 700 g
